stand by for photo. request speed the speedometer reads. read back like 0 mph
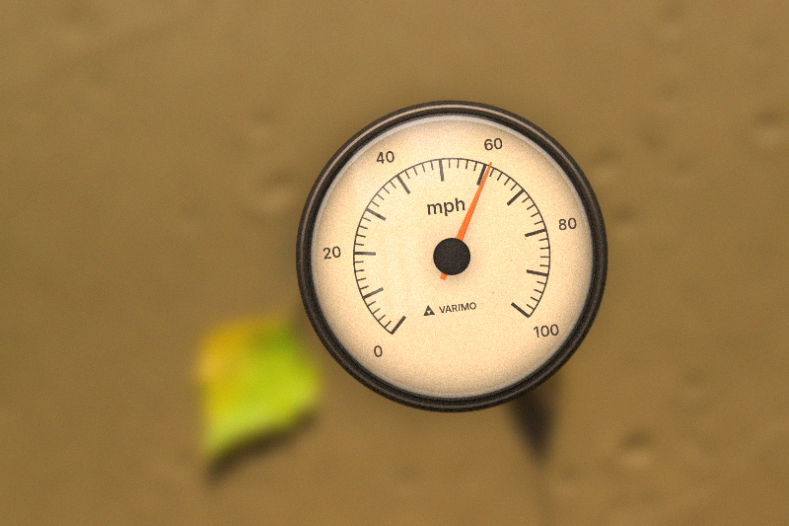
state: 61 mph
